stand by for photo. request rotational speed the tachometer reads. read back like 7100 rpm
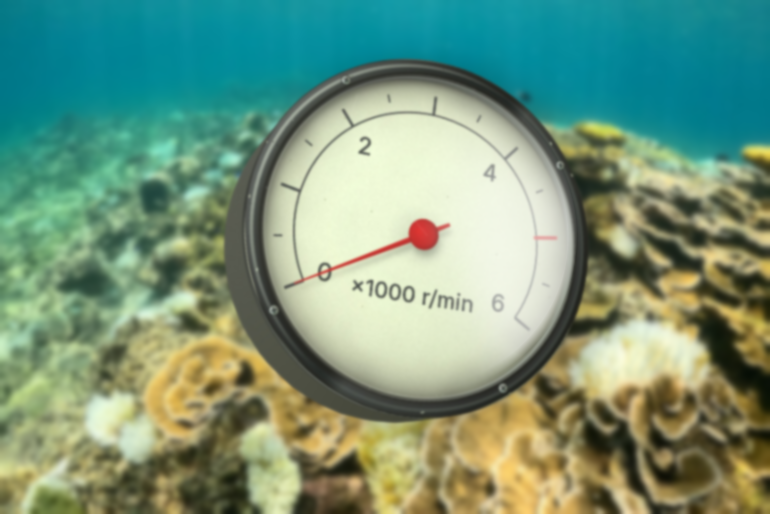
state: 0 rpm
